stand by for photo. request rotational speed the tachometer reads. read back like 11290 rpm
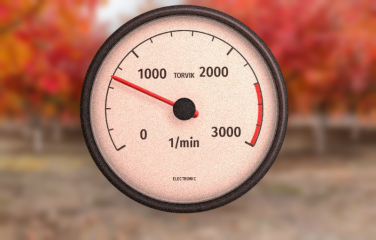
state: 700 rpm
